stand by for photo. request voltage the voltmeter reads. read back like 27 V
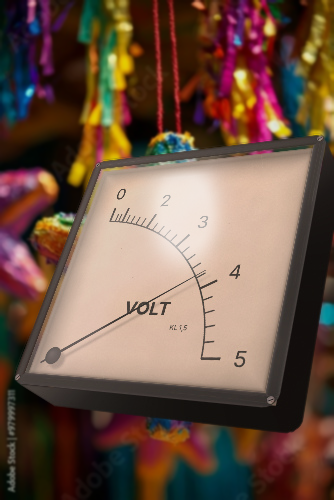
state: 3.8 V
